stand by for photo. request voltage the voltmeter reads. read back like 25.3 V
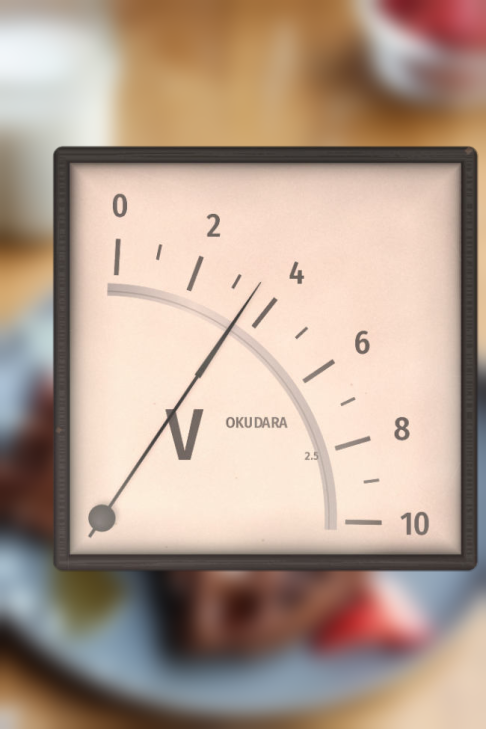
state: 3.5 V
